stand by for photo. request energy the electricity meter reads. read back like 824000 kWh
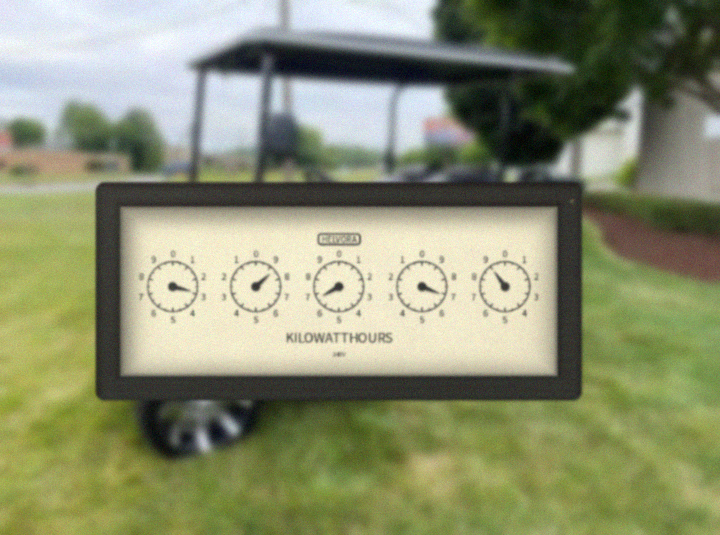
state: 28669 kWh
